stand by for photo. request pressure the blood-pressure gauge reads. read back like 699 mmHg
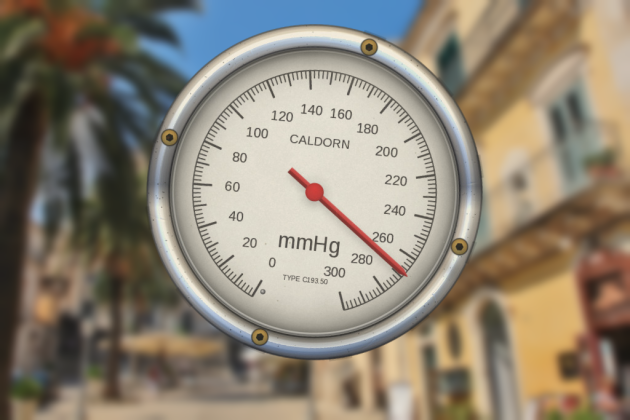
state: 268 mmHg
